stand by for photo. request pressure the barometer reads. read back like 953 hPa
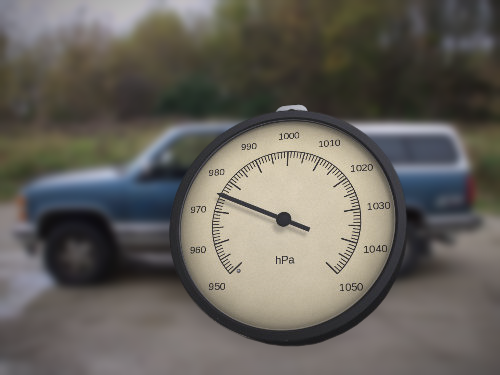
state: 975 hPa
